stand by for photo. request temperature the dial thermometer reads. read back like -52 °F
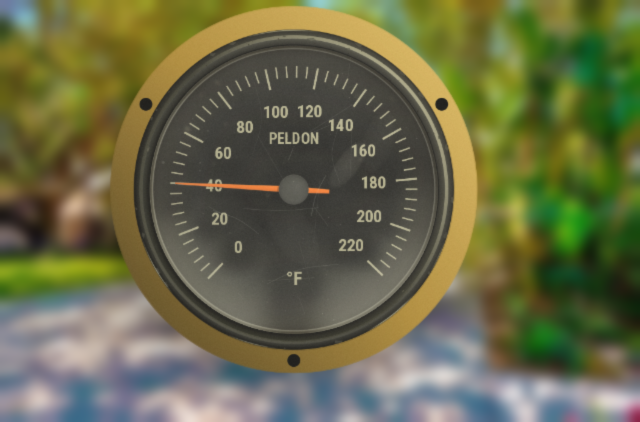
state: 40 °F
